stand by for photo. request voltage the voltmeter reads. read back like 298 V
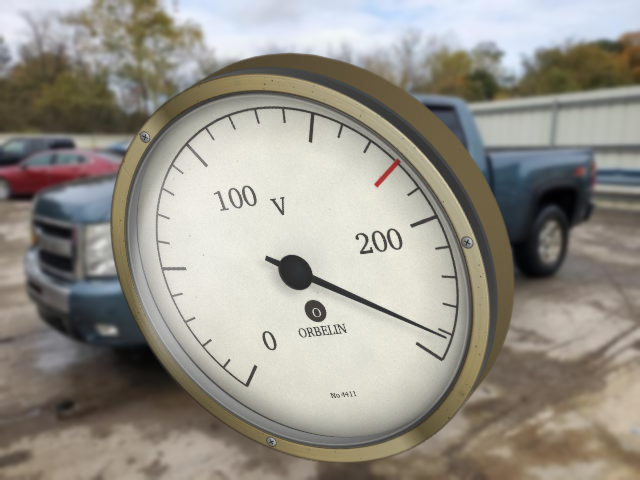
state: 240 V
